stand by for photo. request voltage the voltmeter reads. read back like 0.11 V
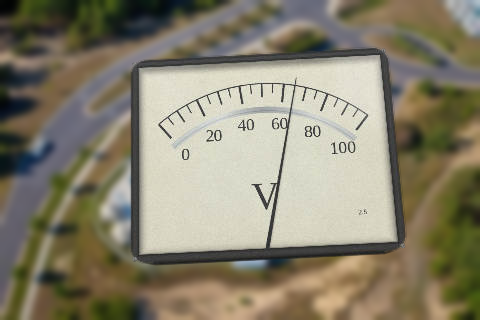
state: 65 V
